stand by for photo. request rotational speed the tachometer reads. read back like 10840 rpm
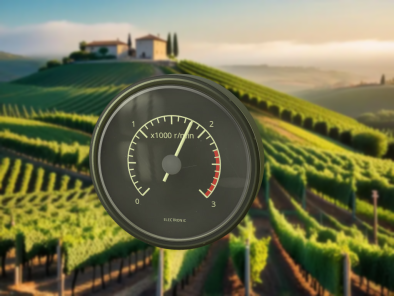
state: 1800 rpm
